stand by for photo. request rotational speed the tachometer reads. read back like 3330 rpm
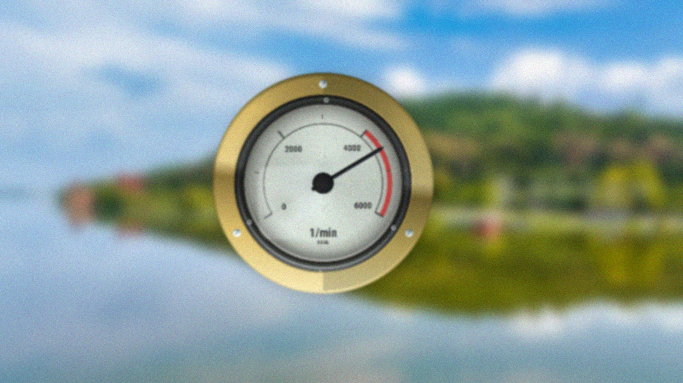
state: 4500 rpm
